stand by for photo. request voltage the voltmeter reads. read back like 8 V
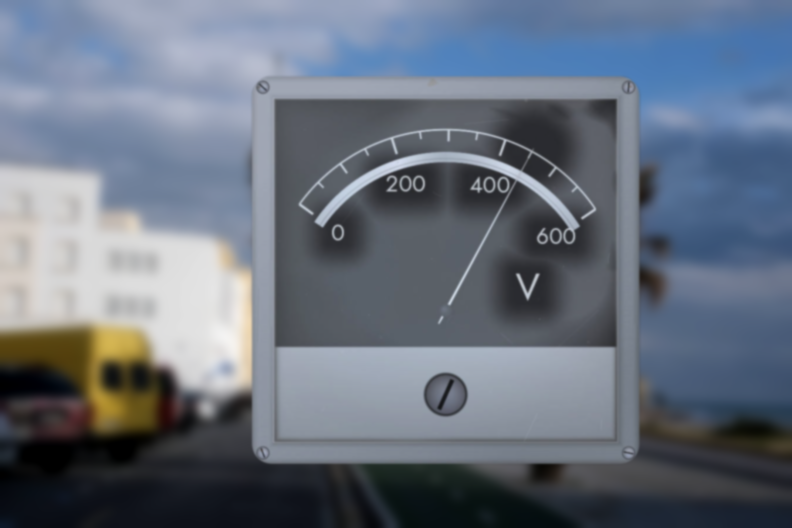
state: 450 V
